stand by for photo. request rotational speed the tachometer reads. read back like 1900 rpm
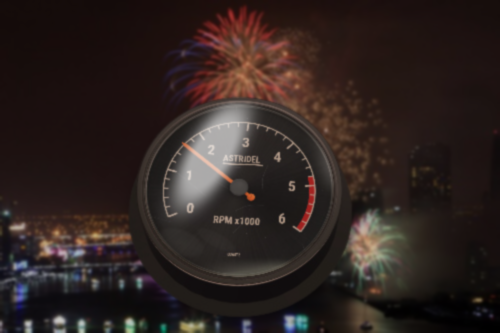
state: 1600 rpm
